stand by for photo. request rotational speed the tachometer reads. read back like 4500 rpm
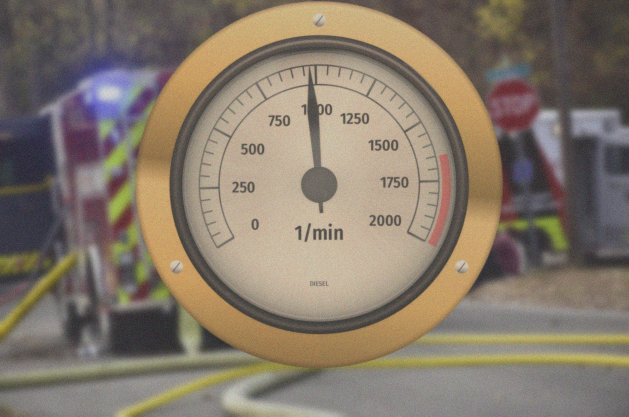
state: 975 rpm
